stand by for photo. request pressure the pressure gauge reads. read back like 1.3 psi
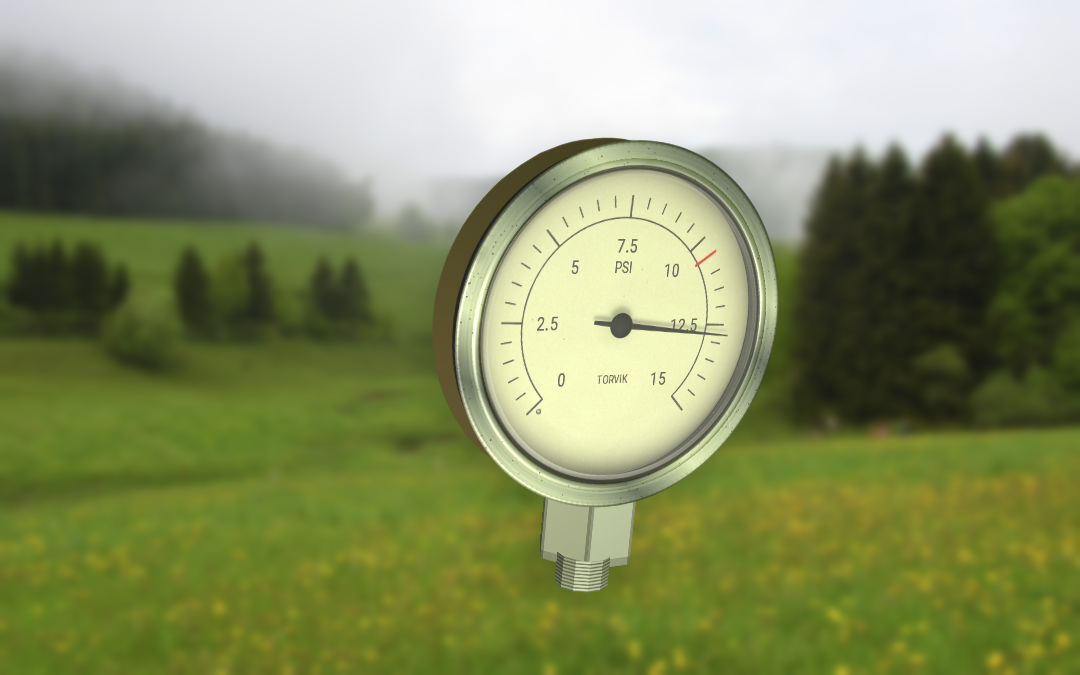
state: 12.75 psi
